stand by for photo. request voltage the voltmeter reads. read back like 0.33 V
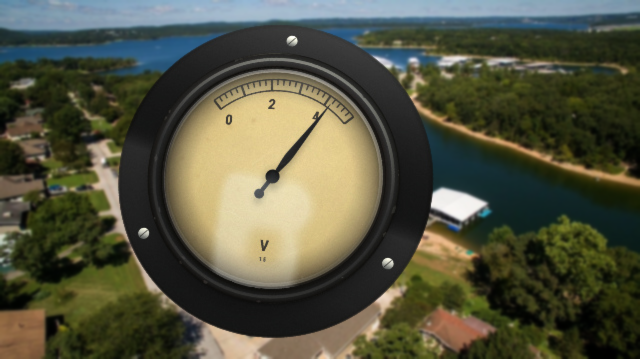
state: 4.2 V
